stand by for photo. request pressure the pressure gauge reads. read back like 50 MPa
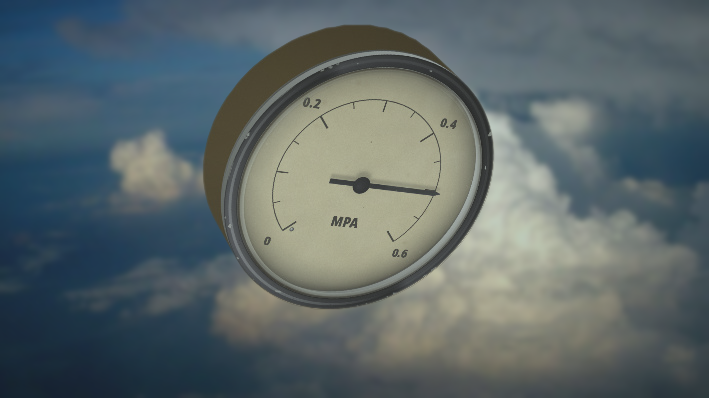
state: 0.5 MPa
